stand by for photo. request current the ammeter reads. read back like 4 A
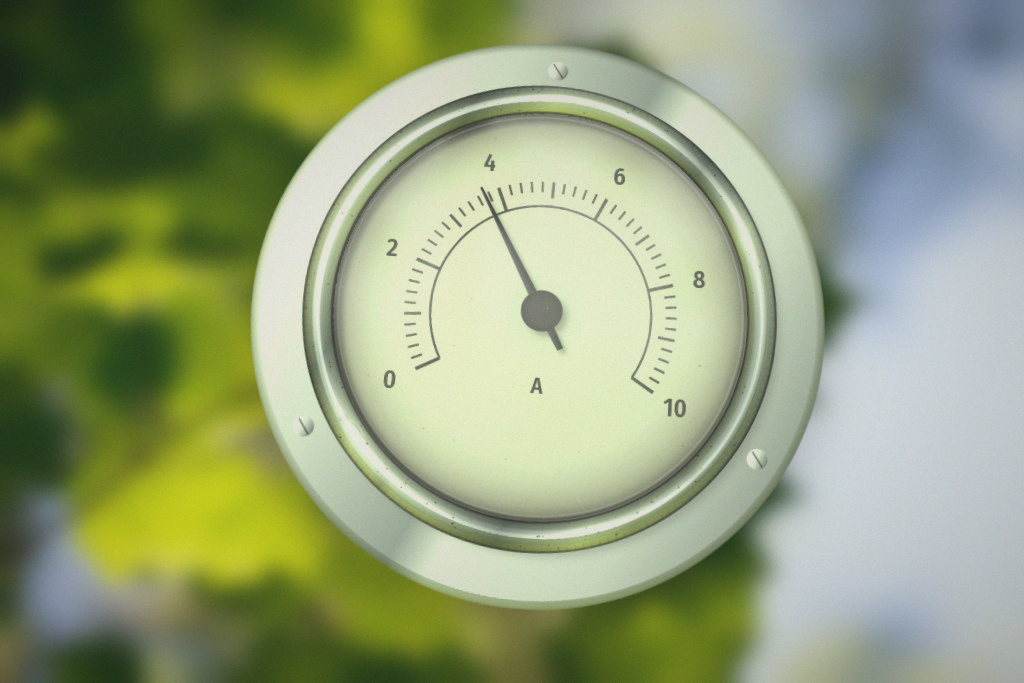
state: 3.7 A
